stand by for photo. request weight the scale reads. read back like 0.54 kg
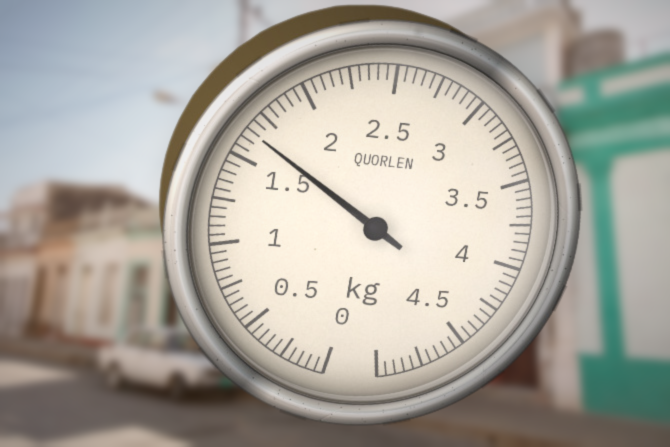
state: 1.65 kg
